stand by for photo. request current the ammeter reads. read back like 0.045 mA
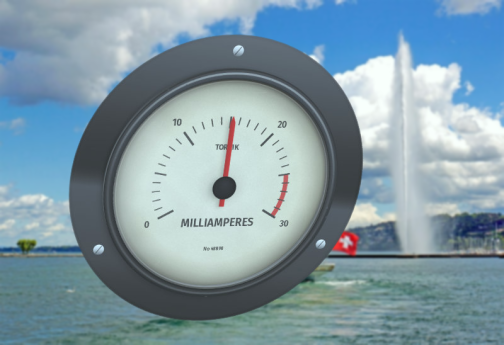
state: 15 mA
